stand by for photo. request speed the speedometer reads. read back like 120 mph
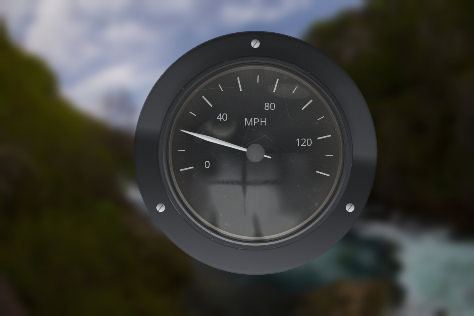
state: 20 mph
